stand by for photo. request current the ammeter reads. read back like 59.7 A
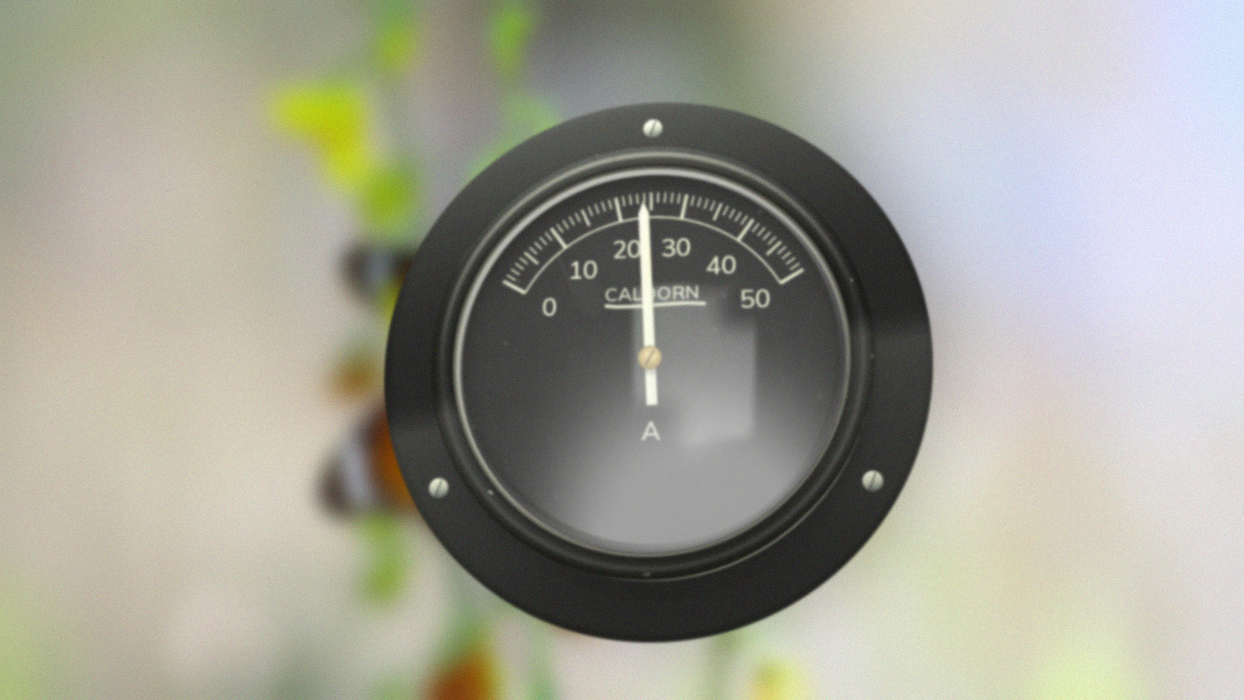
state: 24 A
